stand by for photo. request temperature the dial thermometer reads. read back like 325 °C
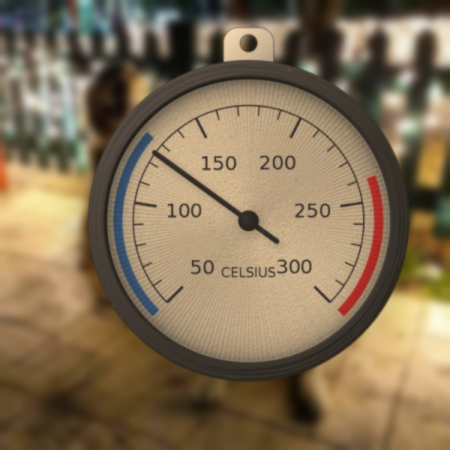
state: 125 °C
